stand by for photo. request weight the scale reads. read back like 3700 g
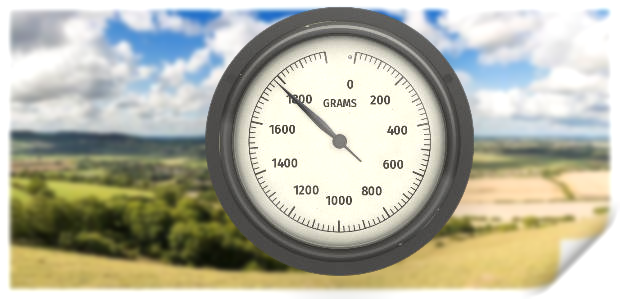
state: 1780 g
